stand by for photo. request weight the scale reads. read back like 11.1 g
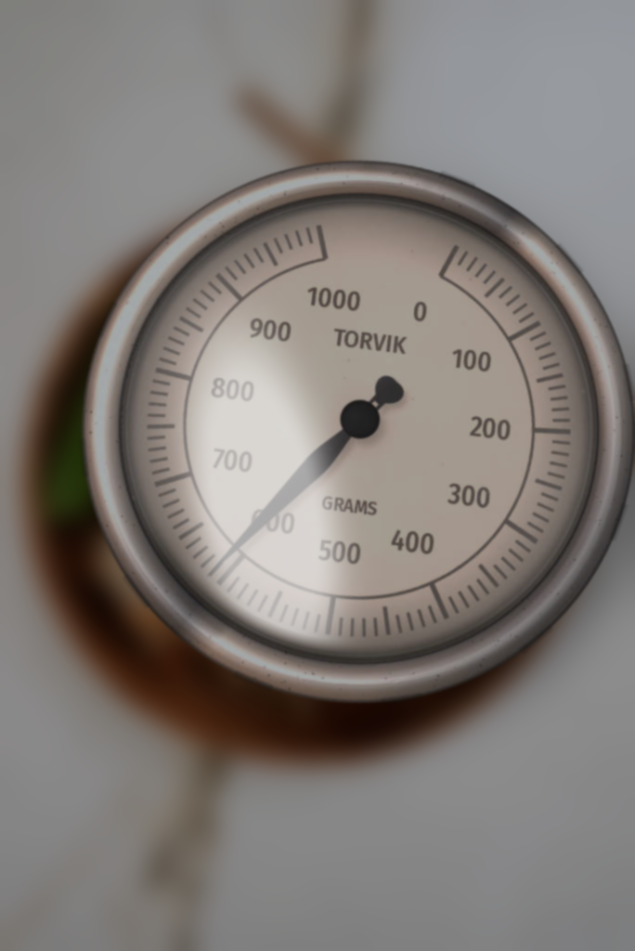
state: 610 g
